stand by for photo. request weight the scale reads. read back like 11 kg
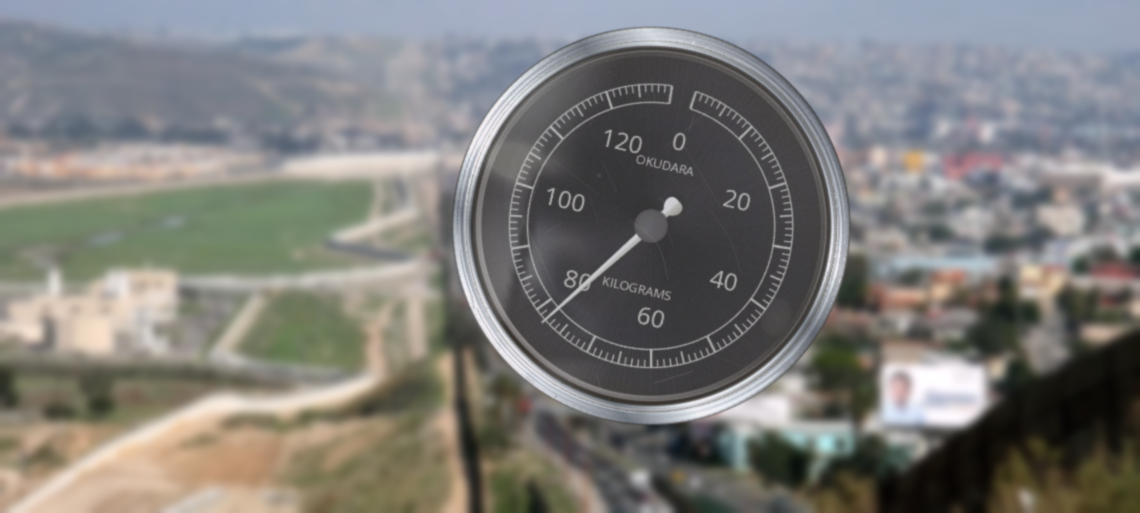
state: 78 kg
